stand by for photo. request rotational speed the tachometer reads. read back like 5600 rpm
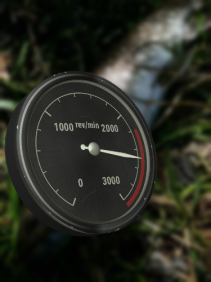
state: 2500 rpm
